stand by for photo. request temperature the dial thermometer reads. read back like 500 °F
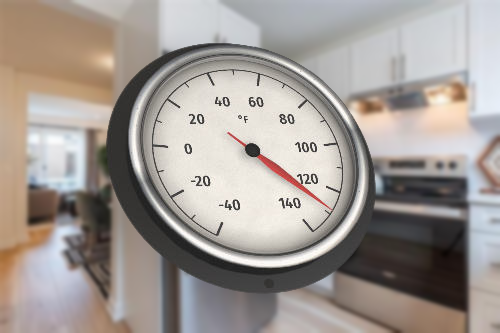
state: 130 °F
